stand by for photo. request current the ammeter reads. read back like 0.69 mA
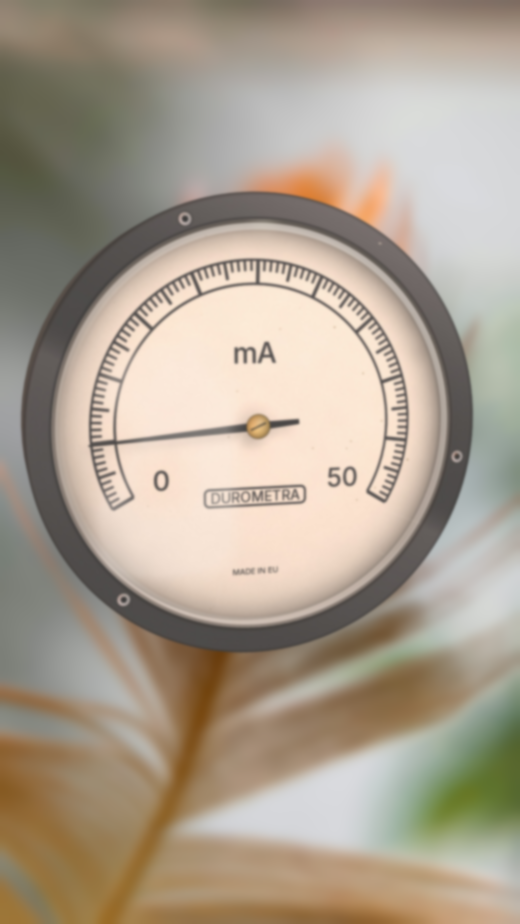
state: 5 mA
